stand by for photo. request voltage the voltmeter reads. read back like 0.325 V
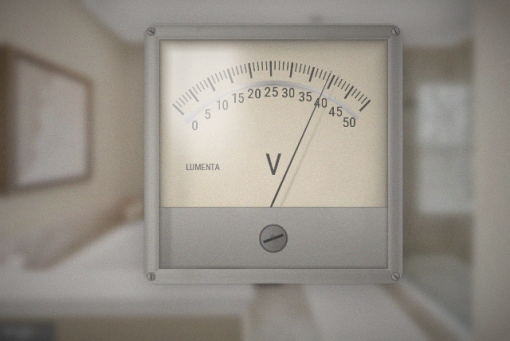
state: 39 V
